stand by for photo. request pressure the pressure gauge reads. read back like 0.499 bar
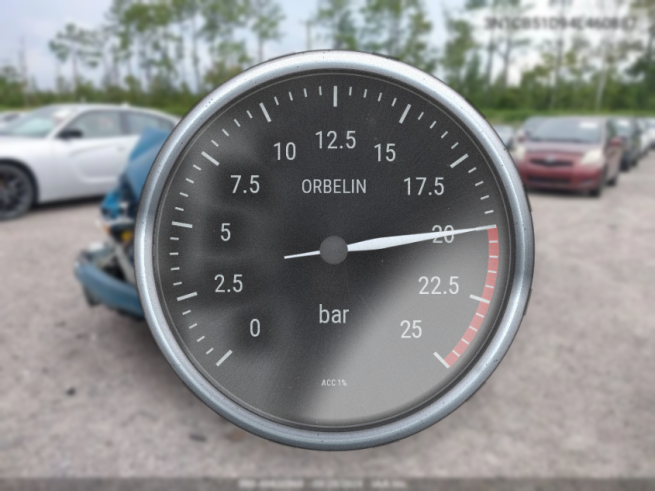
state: 20 bar
